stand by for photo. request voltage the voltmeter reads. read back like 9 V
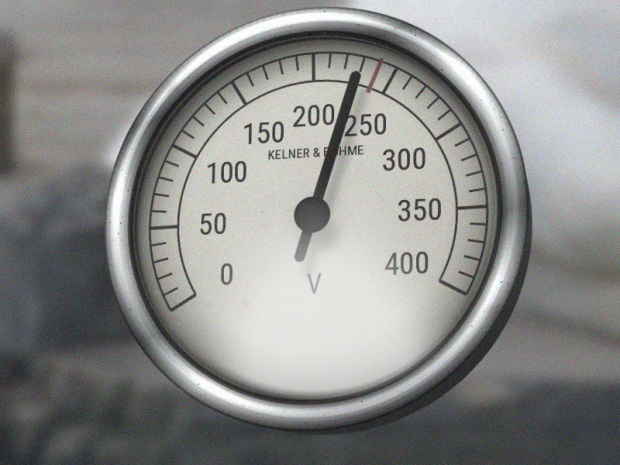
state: 230 V
